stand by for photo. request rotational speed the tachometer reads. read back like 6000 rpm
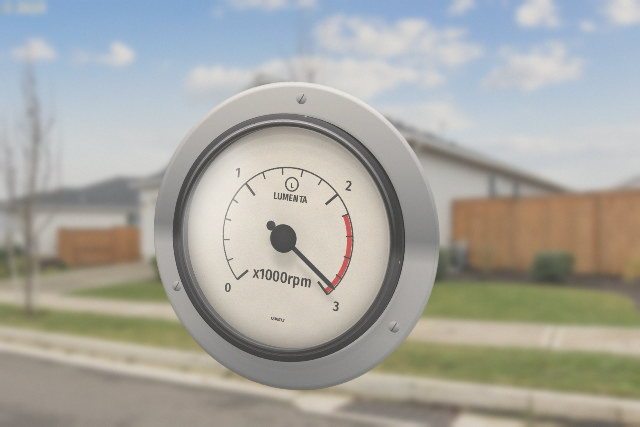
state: 2900 rpm
